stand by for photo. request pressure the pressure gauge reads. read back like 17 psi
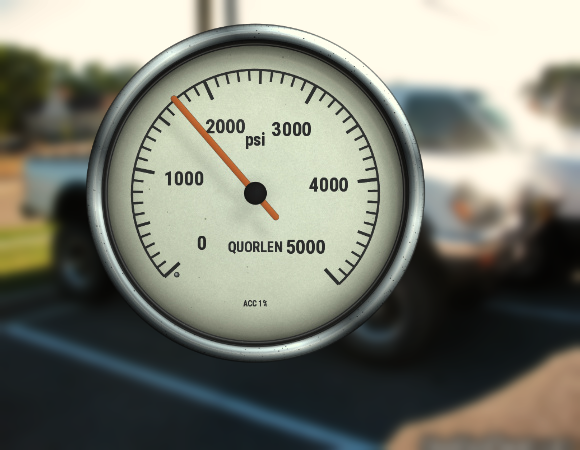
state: 1700 psi
